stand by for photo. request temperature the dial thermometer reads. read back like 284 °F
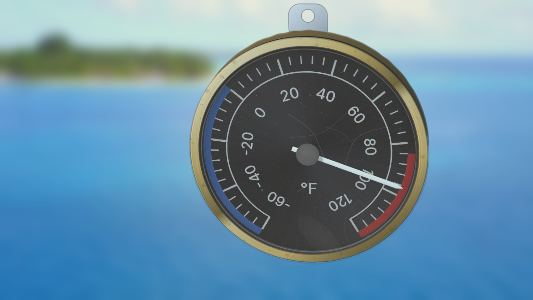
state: 96 °F
